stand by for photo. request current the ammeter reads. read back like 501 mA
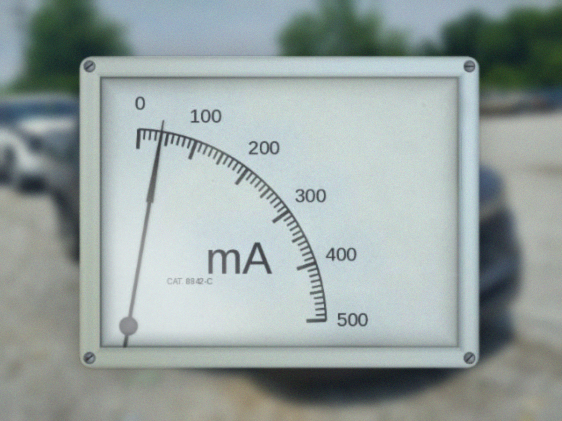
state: 40 mA
